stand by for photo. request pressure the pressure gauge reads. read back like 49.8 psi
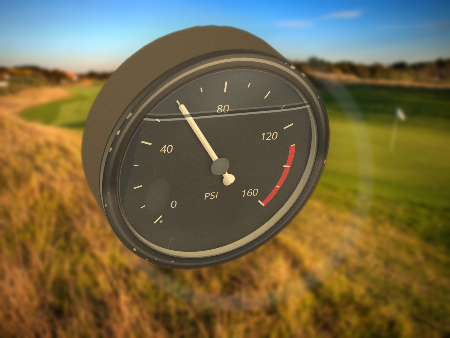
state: 60 psi
